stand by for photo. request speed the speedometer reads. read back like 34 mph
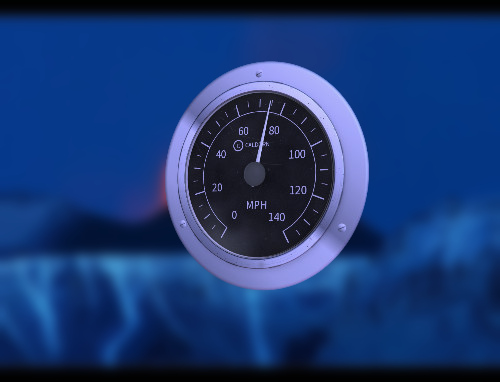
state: 75 mph
